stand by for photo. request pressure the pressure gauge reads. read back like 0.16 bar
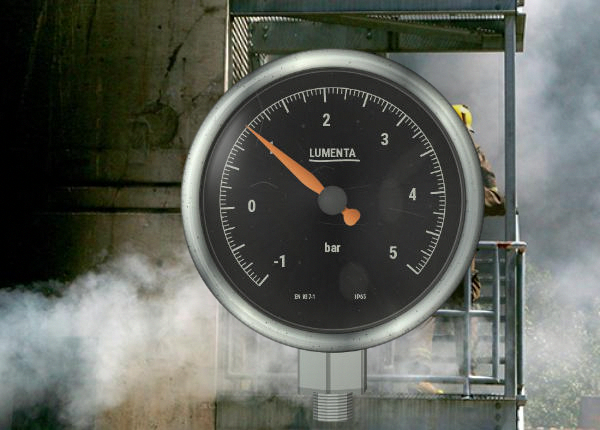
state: 1 bar
